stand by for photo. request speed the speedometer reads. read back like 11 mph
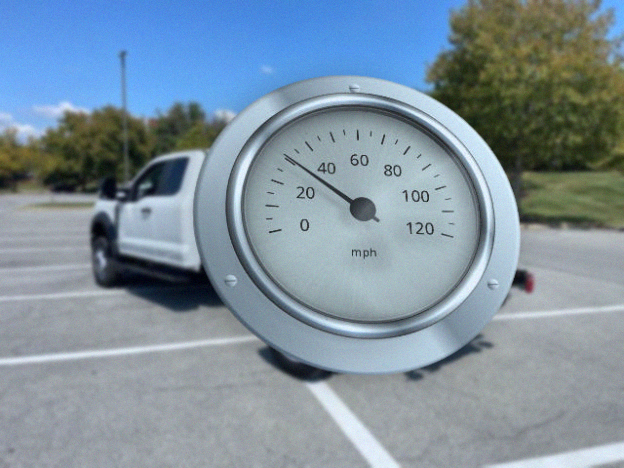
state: 30 mph
